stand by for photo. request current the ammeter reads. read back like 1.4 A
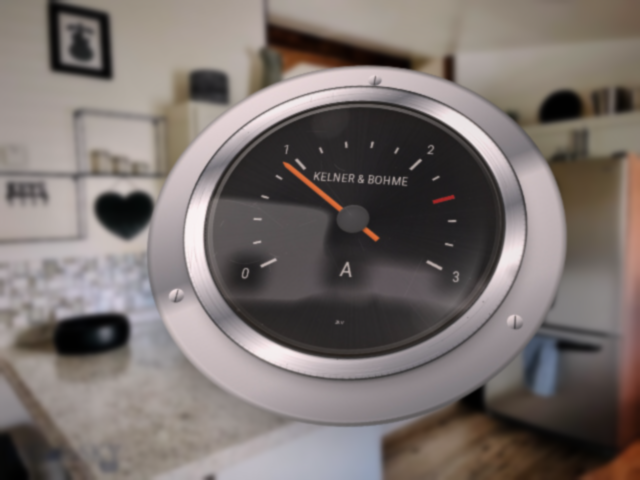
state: 0.9 A
